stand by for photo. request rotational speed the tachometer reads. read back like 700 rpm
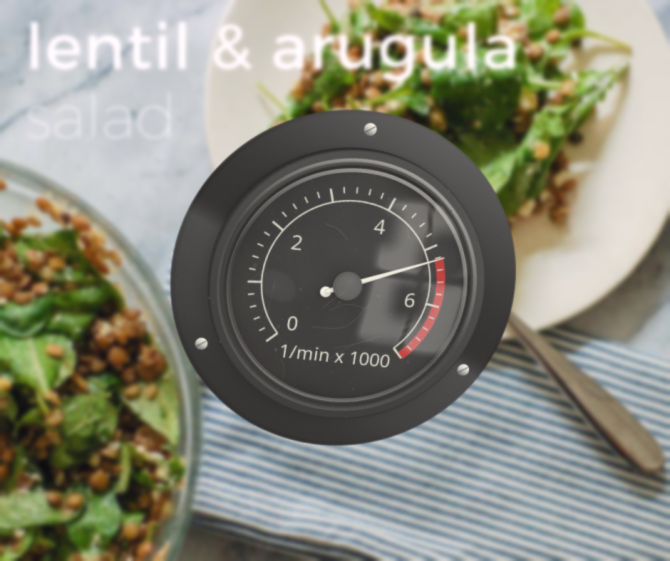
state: 5200 rpm
